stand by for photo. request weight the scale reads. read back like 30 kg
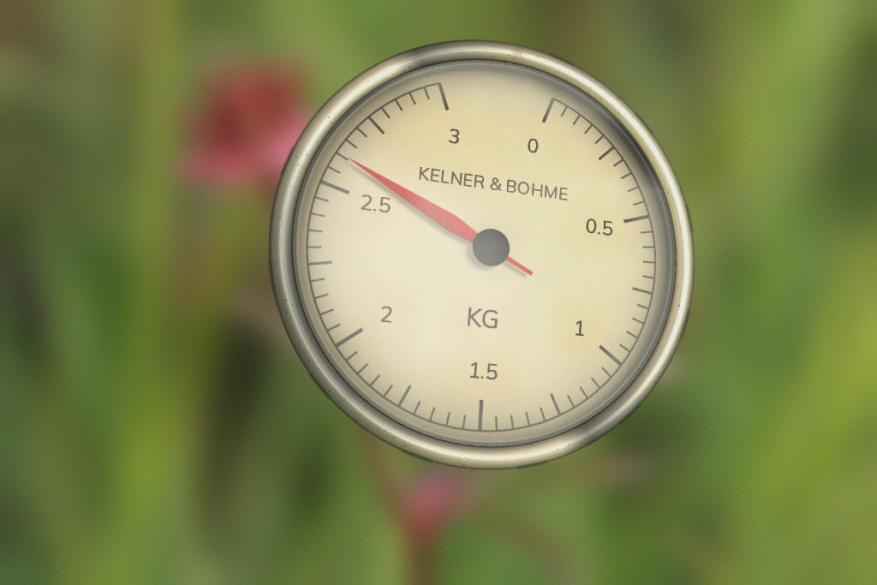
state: 2.6 kg
